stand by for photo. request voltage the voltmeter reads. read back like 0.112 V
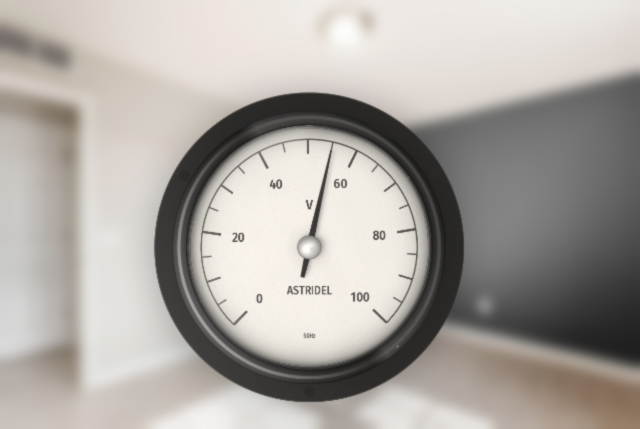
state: 55 V
